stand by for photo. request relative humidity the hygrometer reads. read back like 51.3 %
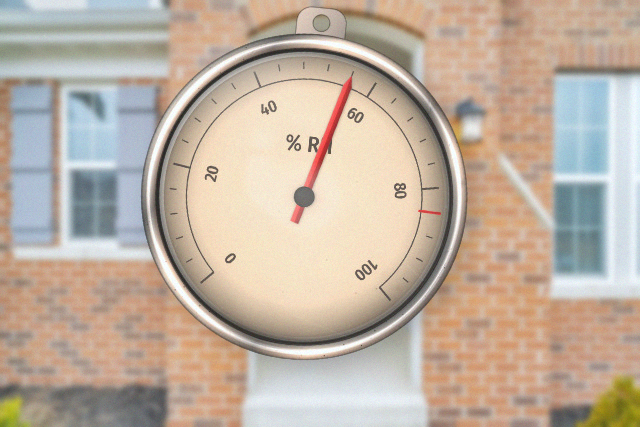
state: 56 %
